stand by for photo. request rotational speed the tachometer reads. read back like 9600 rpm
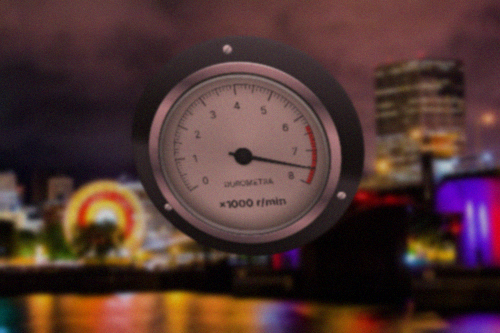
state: 7500 rpm
